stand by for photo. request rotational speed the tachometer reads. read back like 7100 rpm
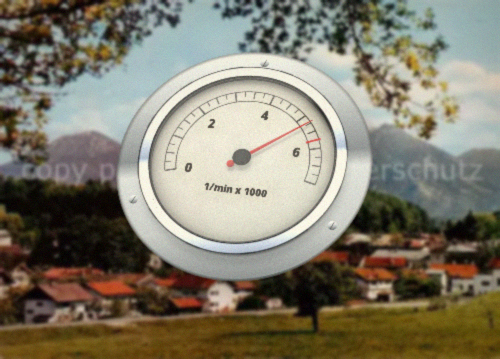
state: 5250 rpm
